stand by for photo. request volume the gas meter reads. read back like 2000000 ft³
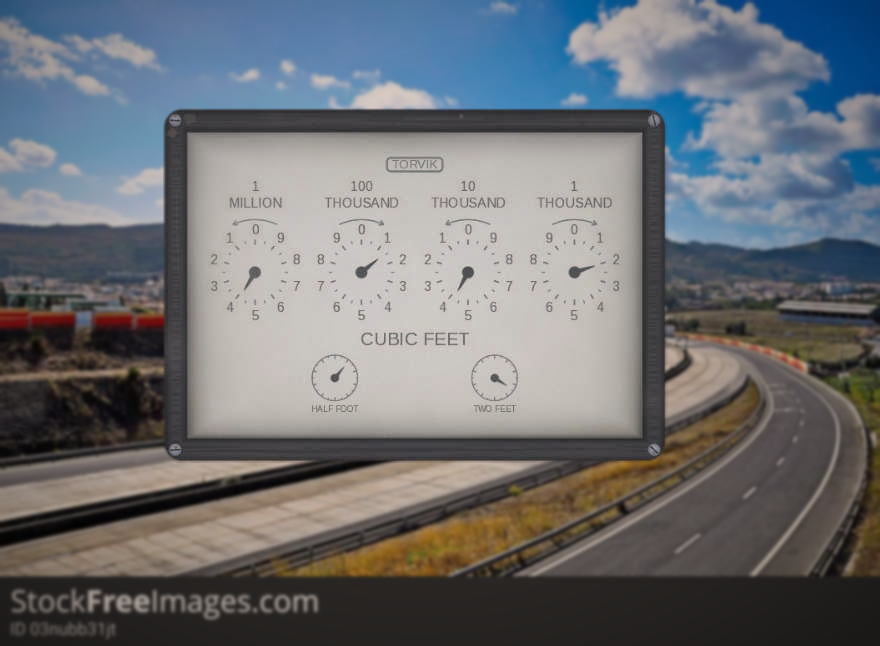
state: 414200 ft³
